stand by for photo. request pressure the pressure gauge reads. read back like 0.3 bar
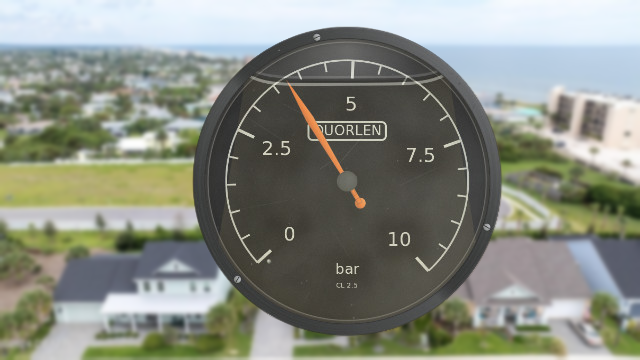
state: 3.75 bar
